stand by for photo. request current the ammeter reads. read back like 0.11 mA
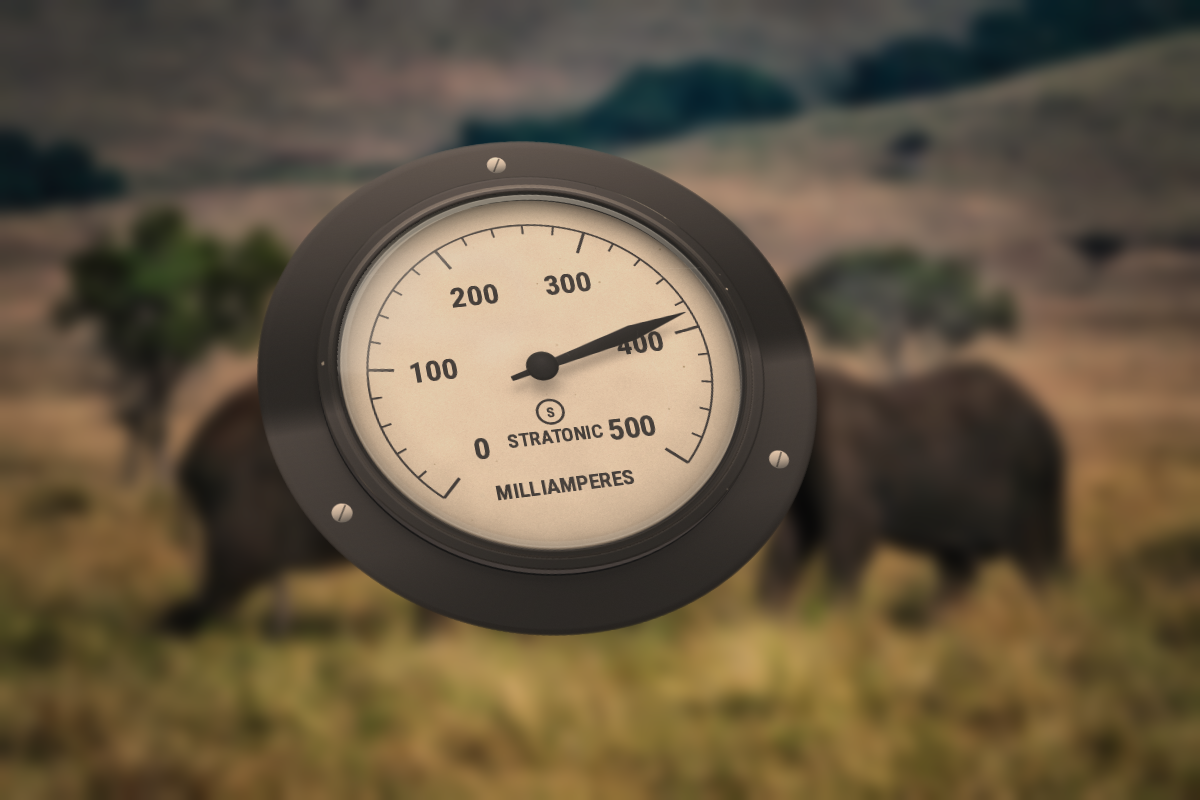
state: 390 mA
